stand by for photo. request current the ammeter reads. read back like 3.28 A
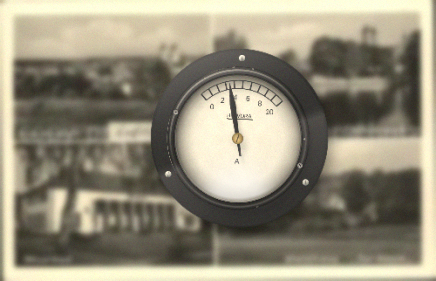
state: 3.5 A
